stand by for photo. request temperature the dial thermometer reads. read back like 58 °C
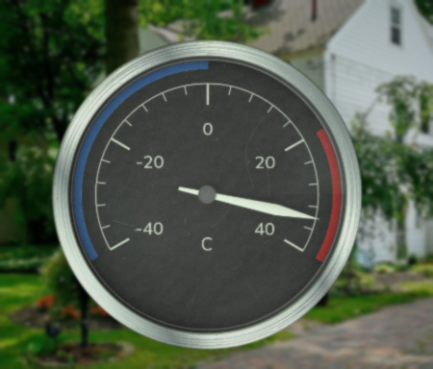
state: 34 °C
